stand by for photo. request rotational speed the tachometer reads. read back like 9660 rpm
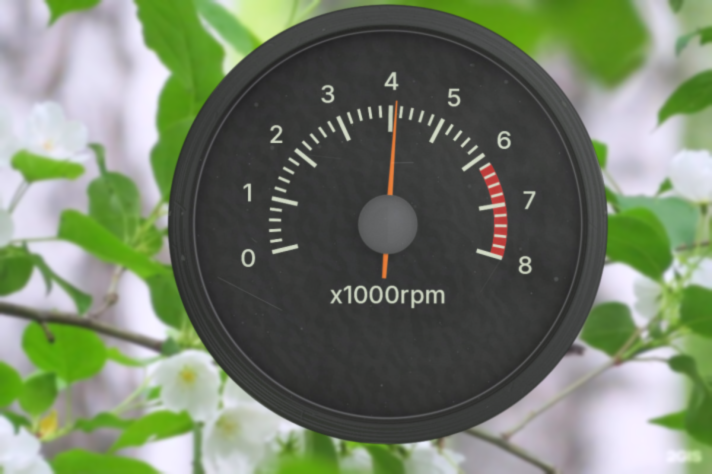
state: 4100 rpm
